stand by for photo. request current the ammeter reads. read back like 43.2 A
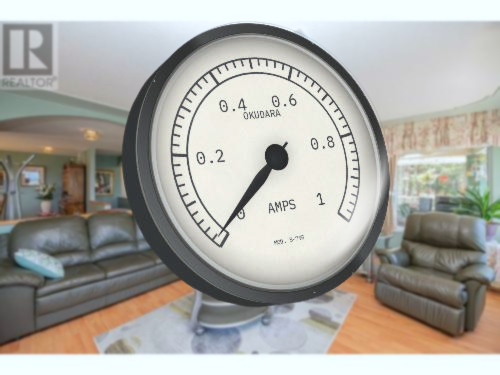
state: 0.02 A
